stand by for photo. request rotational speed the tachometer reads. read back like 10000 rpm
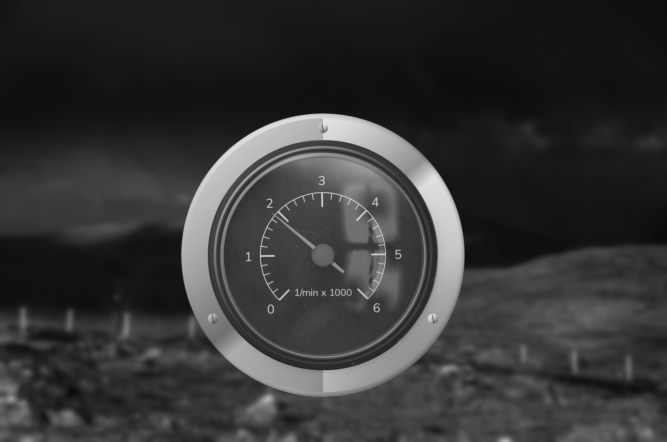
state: 1900 rpm
